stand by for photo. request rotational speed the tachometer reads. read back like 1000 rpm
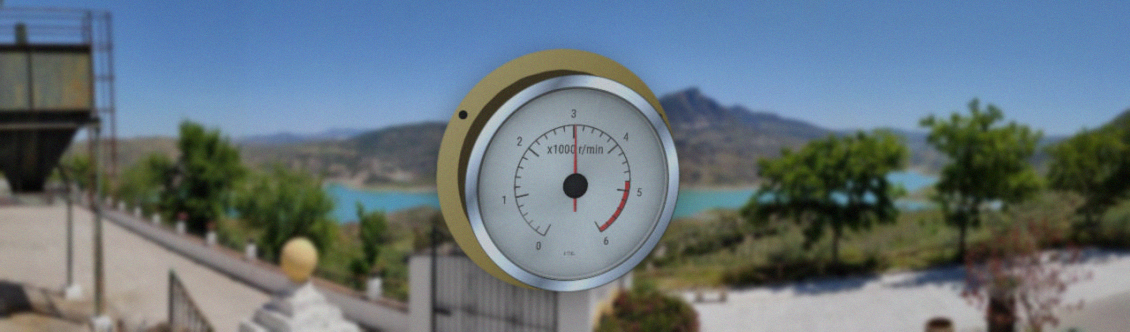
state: 3000 rpm
